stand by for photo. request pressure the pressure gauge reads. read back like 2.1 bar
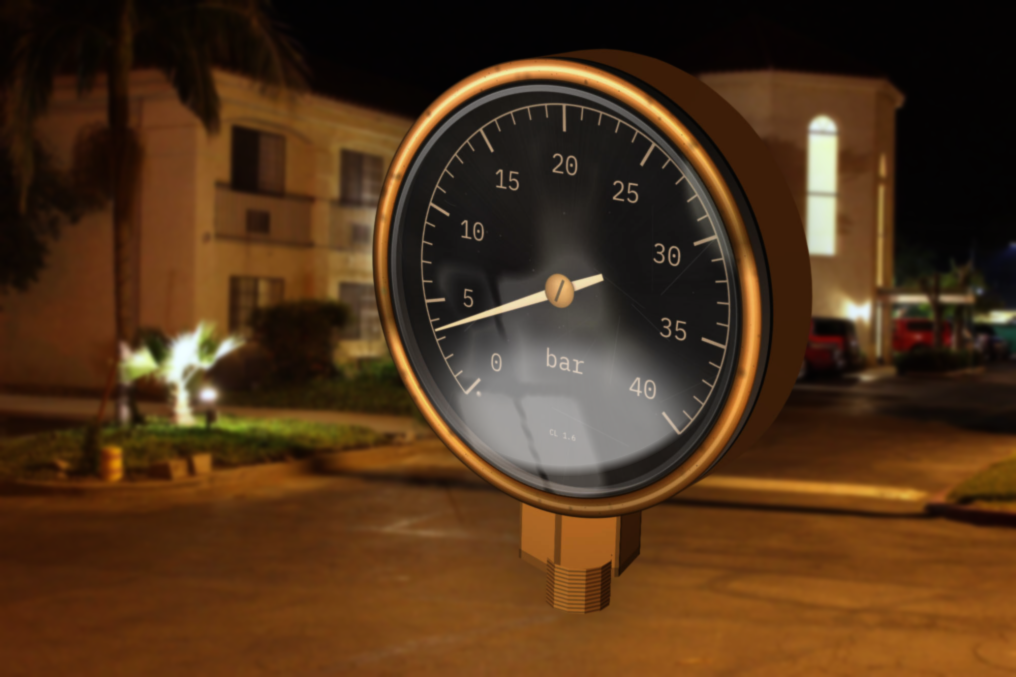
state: 3.5 bar
